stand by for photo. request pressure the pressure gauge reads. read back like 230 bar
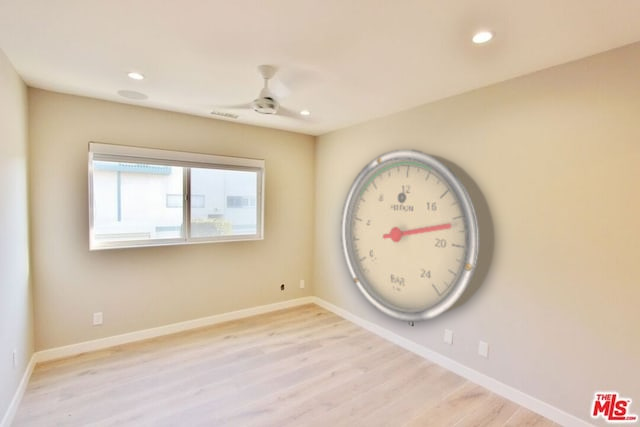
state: 18.5 bar
